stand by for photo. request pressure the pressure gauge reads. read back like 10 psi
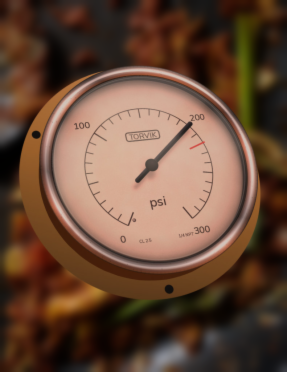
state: 200 psi
